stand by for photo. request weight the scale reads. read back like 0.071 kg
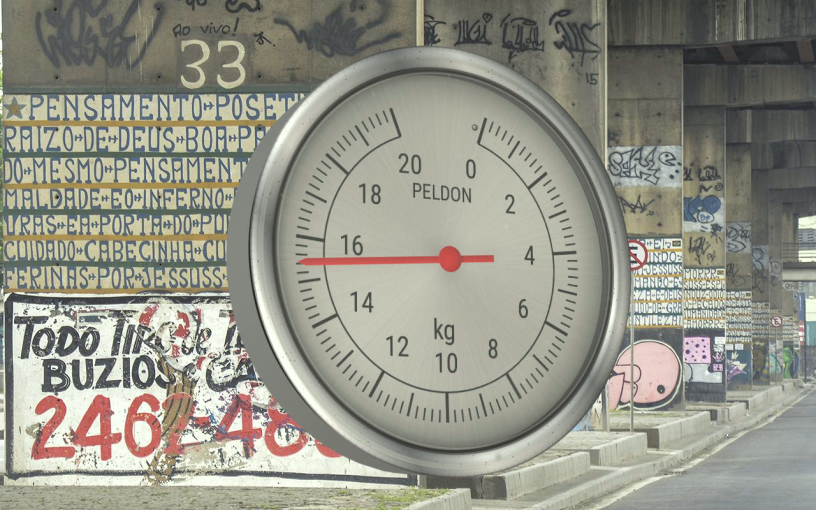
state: 15.4 kg
